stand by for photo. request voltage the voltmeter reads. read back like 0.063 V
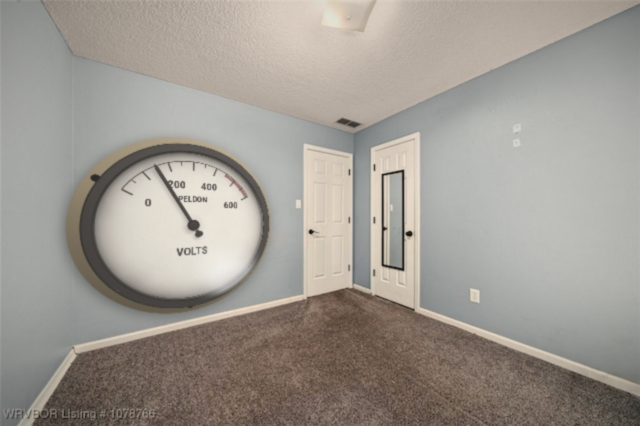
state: 150 V
